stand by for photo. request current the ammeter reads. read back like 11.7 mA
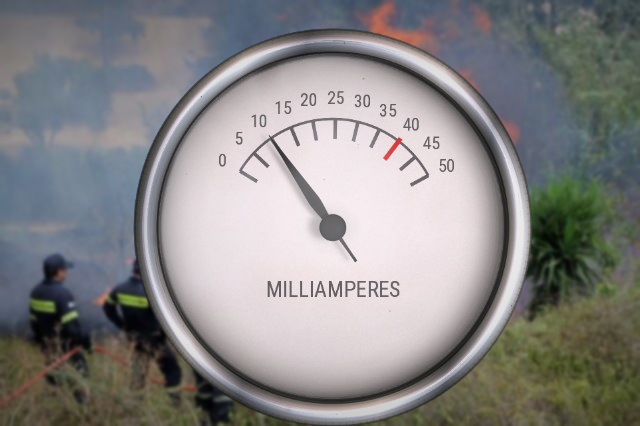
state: 10 mA
